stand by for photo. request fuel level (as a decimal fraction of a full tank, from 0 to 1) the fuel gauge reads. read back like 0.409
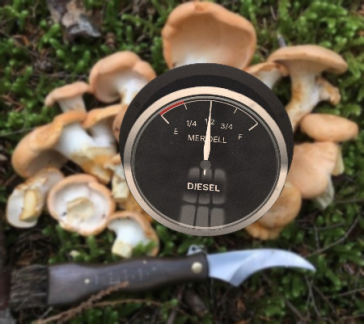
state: 0.5
